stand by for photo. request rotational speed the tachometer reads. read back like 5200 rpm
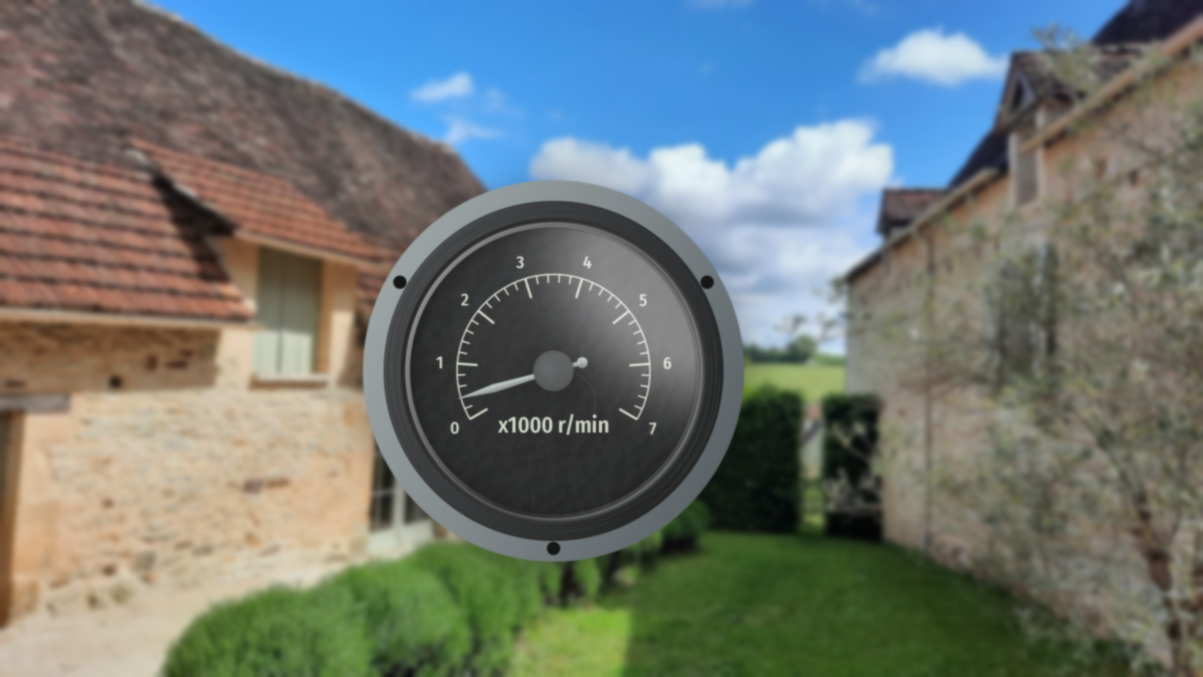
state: 400 rpm
